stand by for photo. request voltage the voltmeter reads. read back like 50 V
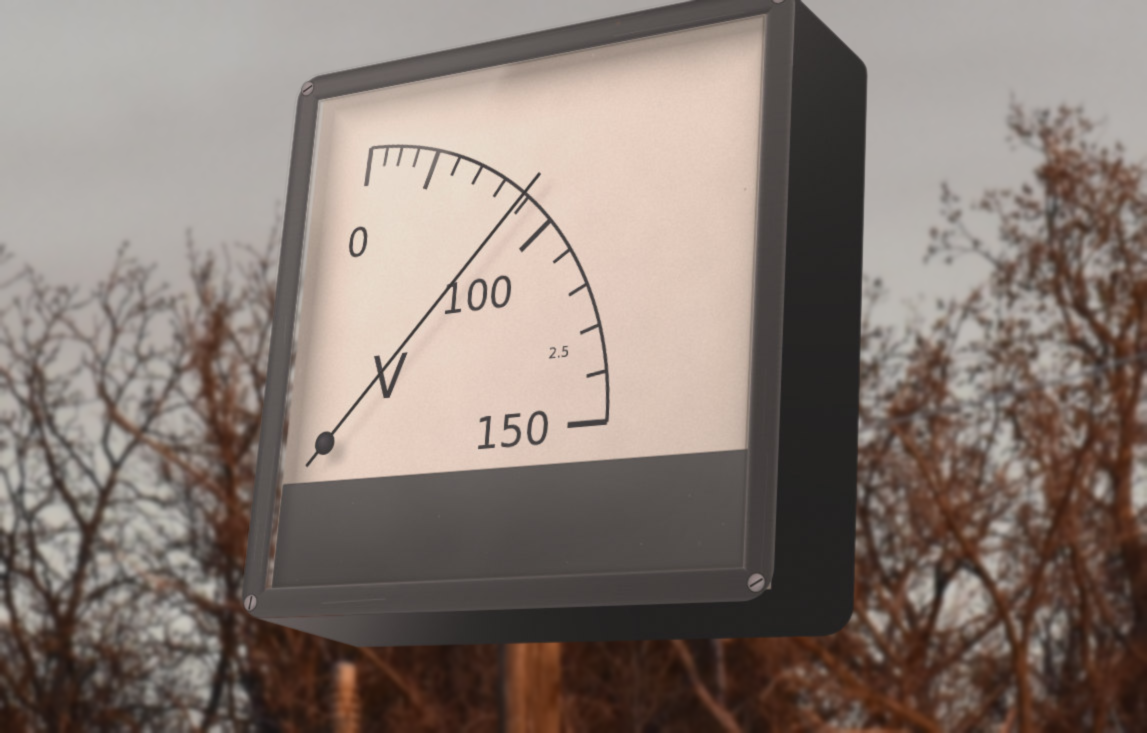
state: 90 V
